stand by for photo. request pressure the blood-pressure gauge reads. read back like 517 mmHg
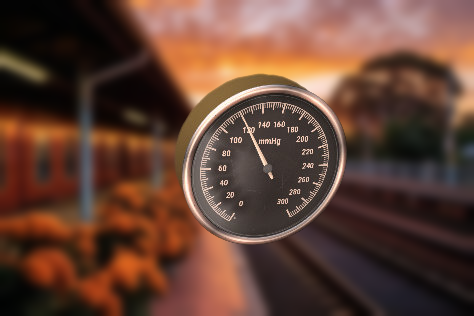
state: 120 mmHg
